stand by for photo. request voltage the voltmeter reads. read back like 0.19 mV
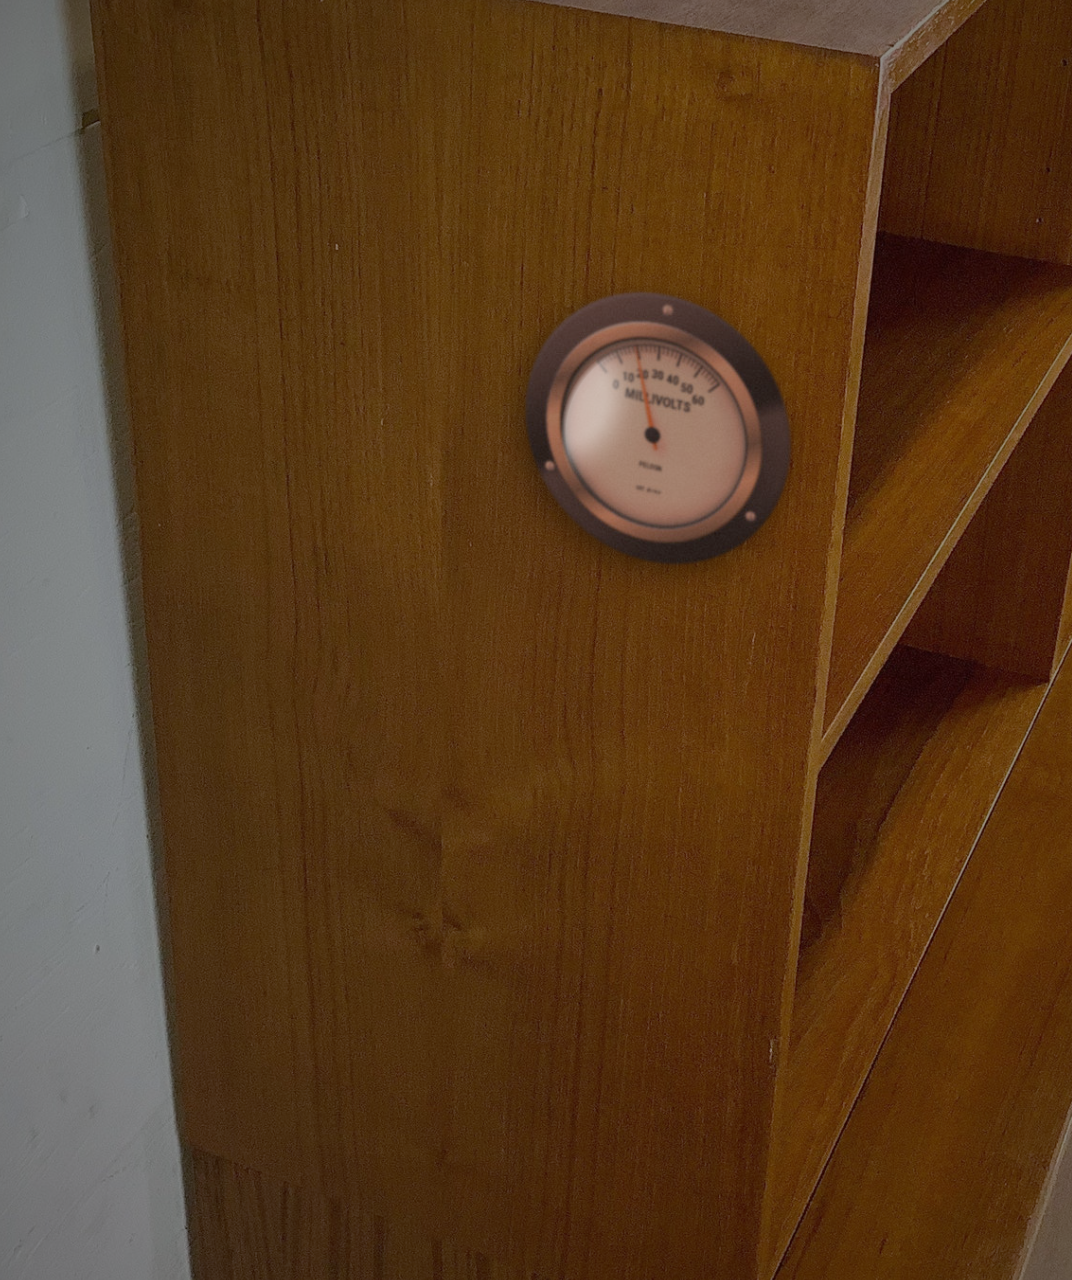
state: 20 mV
